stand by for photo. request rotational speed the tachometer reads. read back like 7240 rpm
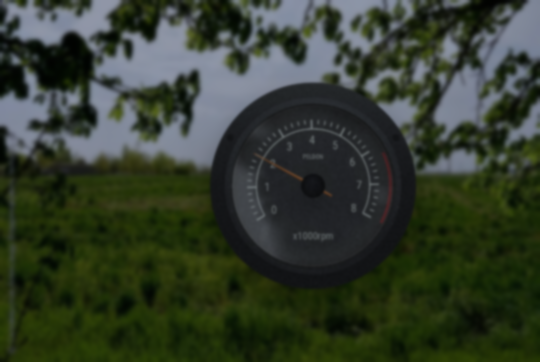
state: 2000 rpm
